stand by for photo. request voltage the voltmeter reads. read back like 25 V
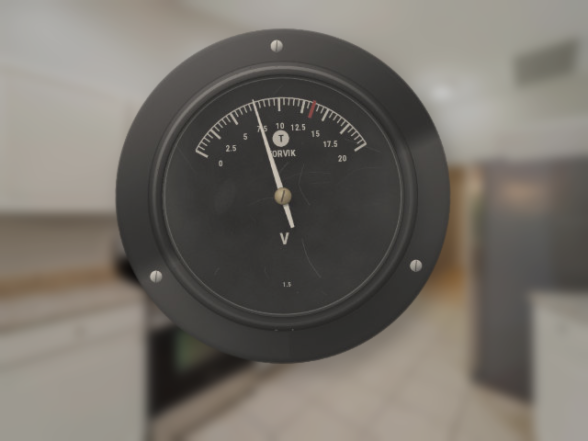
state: 7.5 V
